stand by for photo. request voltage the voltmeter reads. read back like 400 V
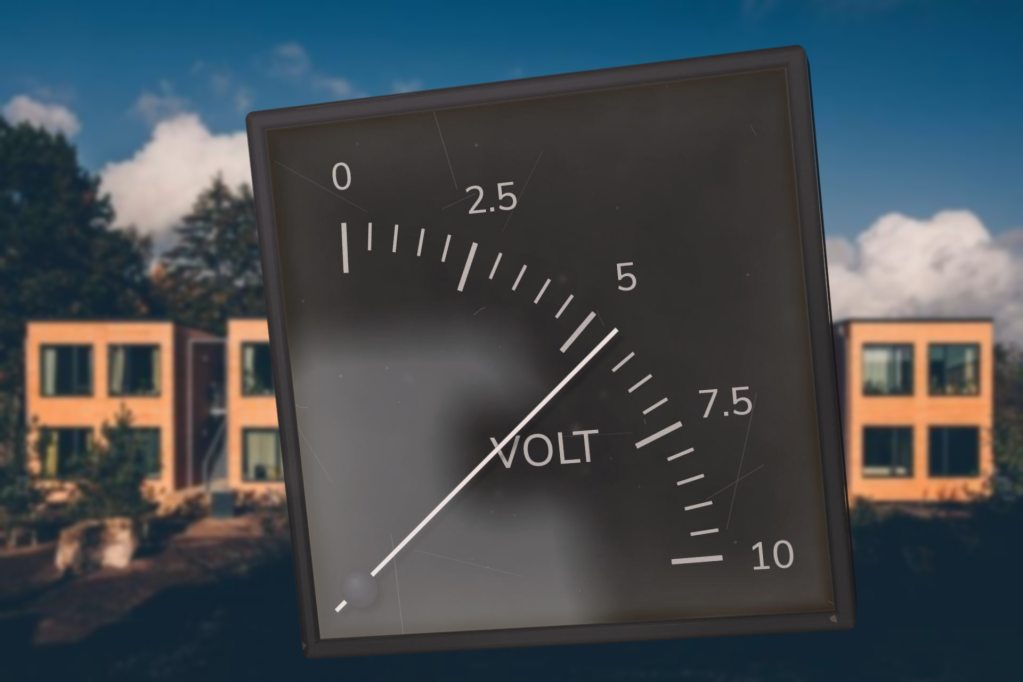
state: 5.5 V
